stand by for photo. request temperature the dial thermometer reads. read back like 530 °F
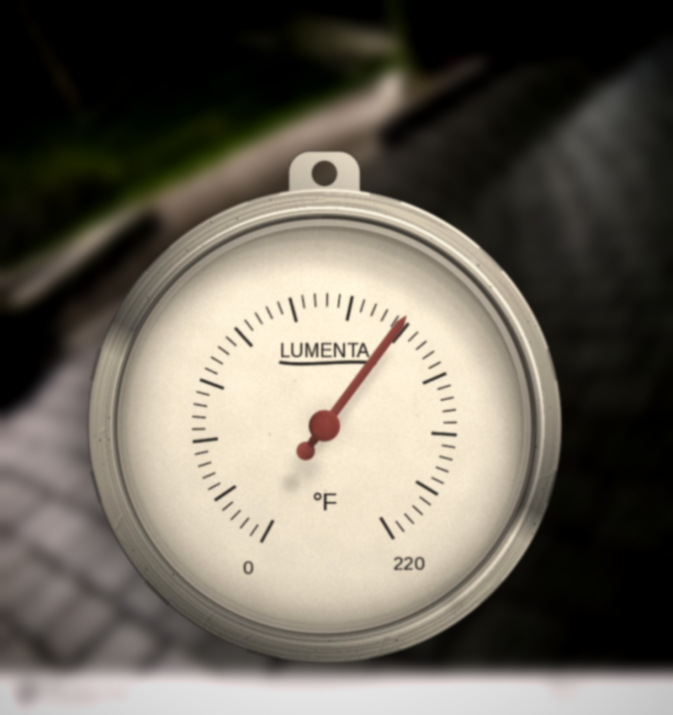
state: 138 °F
